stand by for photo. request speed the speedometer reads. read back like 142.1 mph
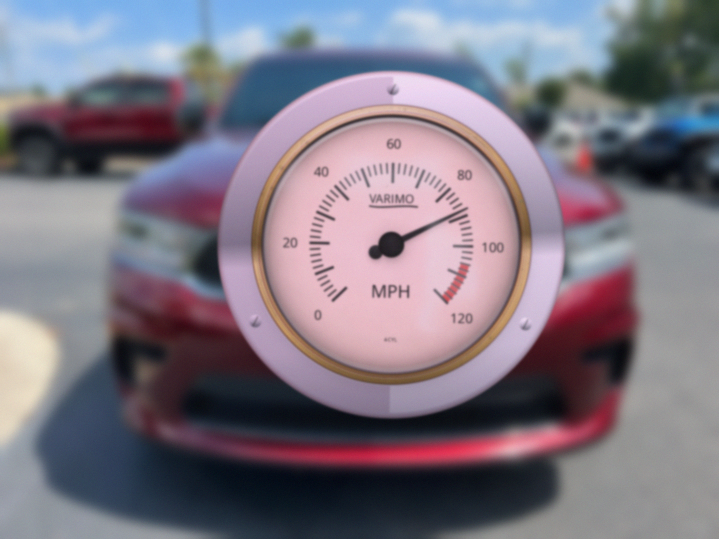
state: 88 mph
